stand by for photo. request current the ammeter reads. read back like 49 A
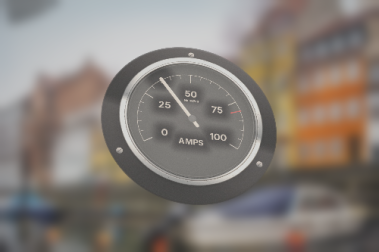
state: 35 A
